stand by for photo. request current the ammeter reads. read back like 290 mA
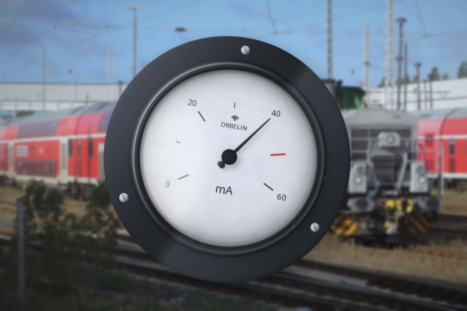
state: 40 mA
